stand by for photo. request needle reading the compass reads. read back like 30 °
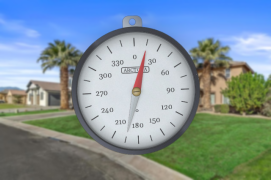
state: 15 °
